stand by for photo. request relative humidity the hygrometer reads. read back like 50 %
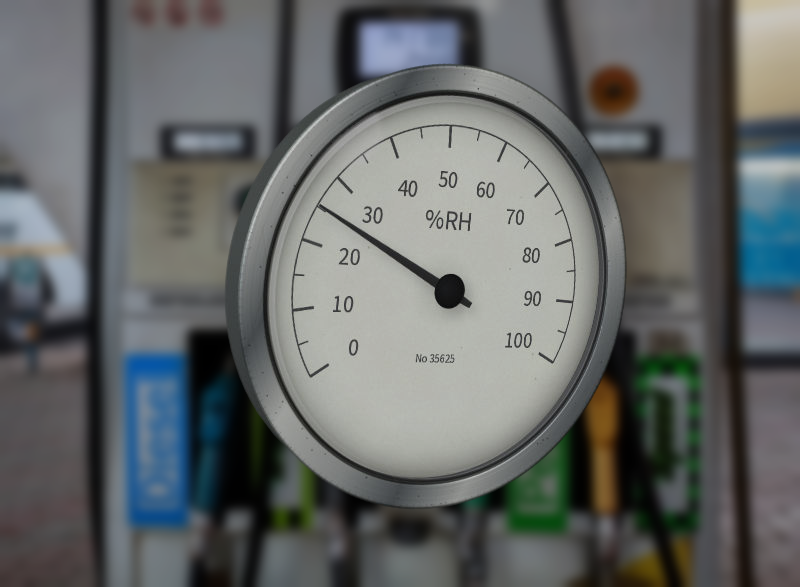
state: 25 %
